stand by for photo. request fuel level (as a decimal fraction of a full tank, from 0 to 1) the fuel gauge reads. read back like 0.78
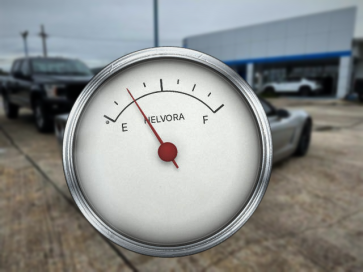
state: 0.25
